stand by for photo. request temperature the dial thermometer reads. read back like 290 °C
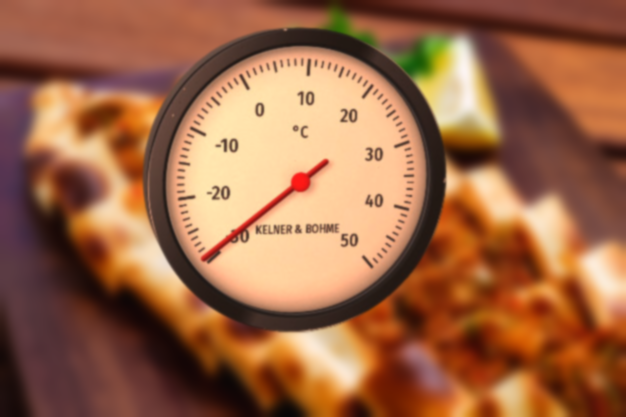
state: -29 °C
